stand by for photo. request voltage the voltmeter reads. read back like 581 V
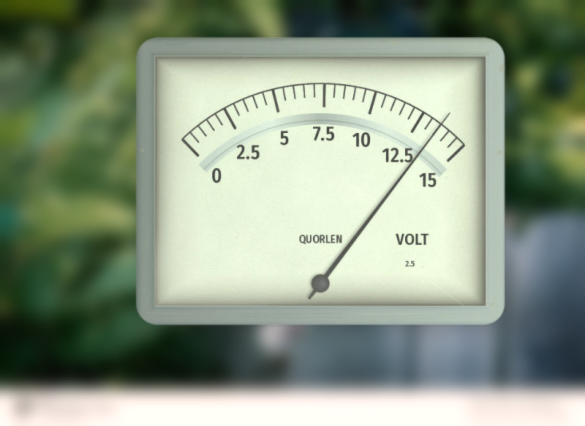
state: 13.5 V
